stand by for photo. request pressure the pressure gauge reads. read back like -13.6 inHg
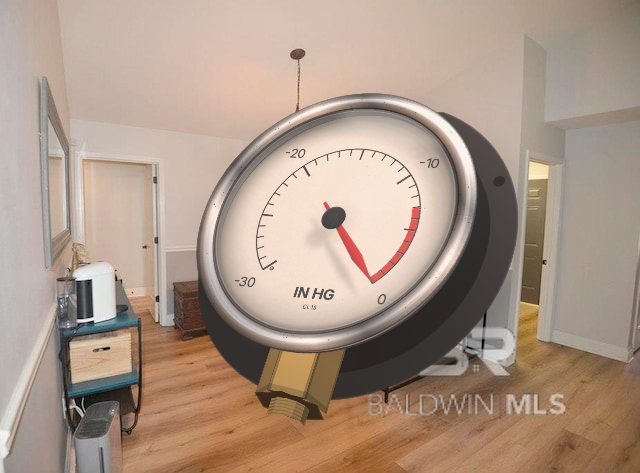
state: 0 inHg
